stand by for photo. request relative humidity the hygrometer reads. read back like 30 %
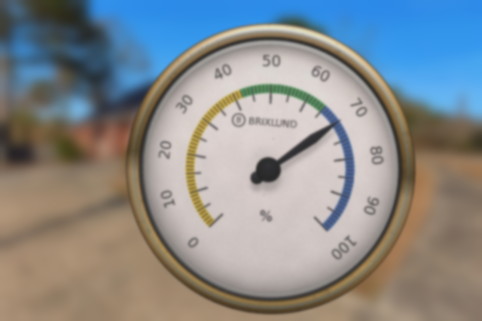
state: 70 %
